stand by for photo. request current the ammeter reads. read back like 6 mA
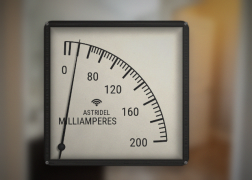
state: 40 mA
